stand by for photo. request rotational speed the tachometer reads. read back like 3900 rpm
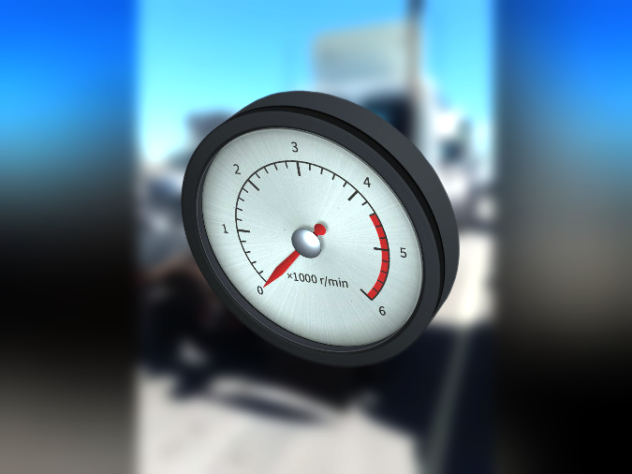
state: 0 rpm
